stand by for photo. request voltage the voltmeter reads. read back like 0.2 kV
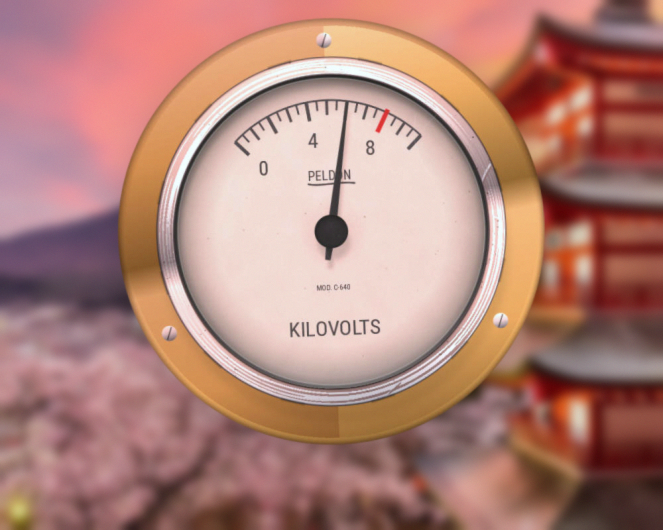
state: 6 kV
